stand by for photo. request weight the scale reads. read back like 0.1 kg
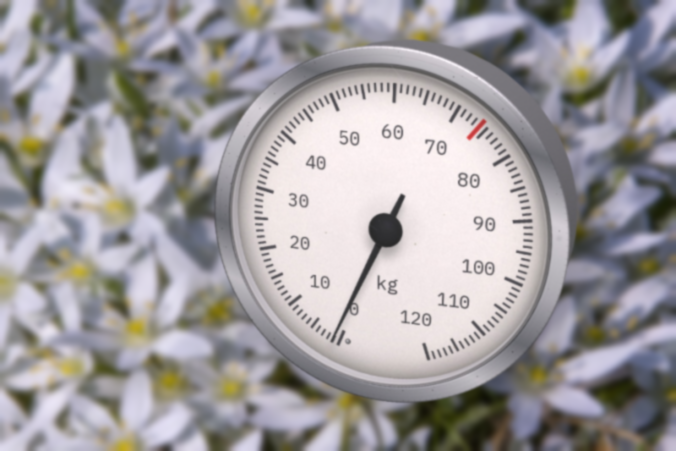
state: 1 kg
